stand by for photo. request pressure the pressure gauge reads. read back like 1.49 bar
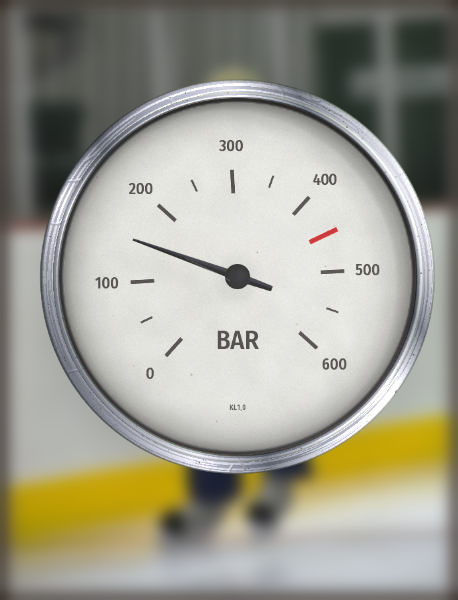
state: 150 bar
